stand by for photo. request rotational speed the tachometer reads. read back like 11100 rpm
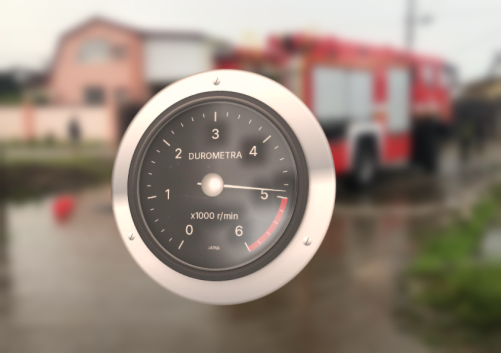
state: 4900 rpm
